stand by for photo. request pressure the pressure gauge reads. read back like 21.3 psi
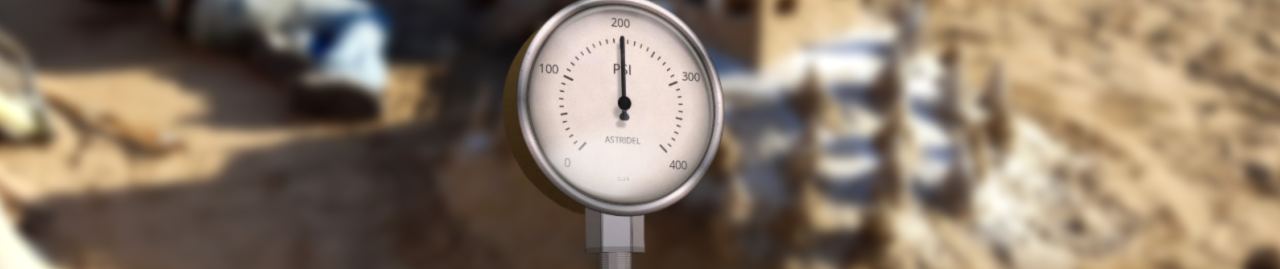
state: 200 psi
